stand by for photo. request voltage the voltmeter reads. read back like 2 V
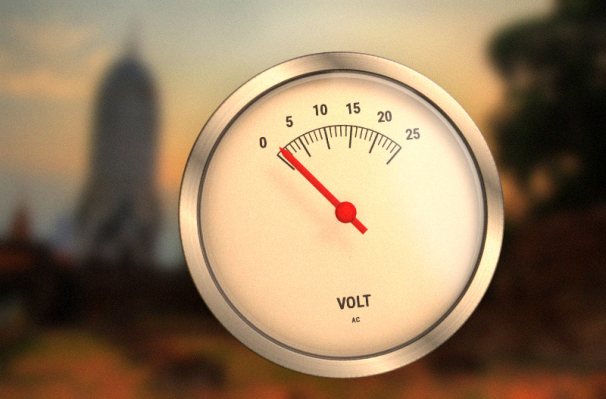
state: 1 V
